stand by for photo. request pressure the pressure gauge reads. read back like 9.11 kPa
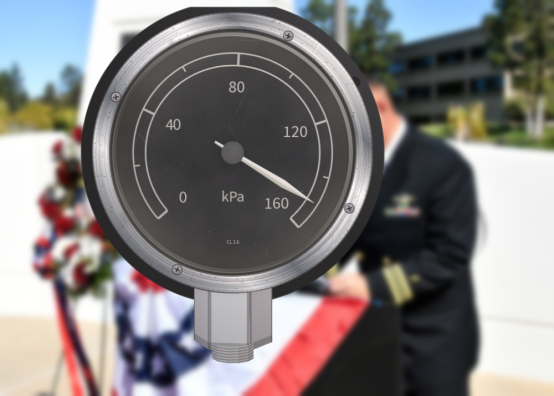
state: 150 kPa
